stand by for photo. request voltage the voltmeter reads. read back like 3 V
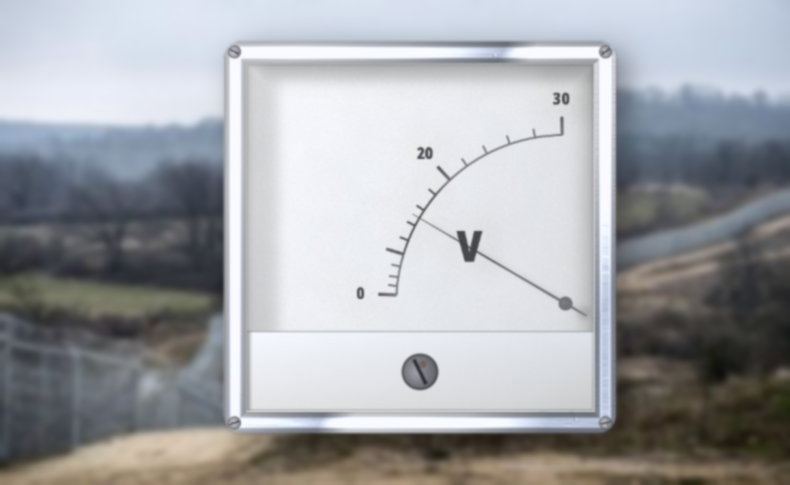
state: 15 V
